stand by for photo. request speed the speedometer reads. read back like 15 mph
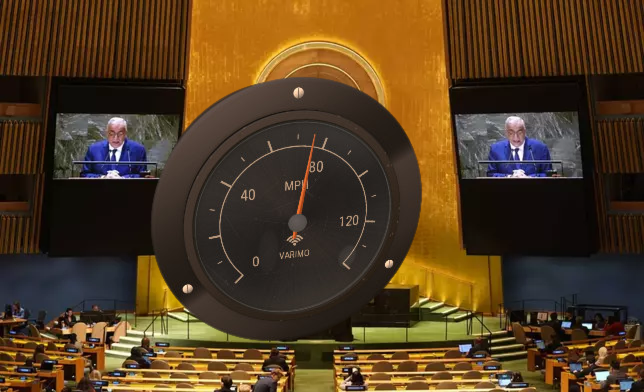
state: 75 mph
